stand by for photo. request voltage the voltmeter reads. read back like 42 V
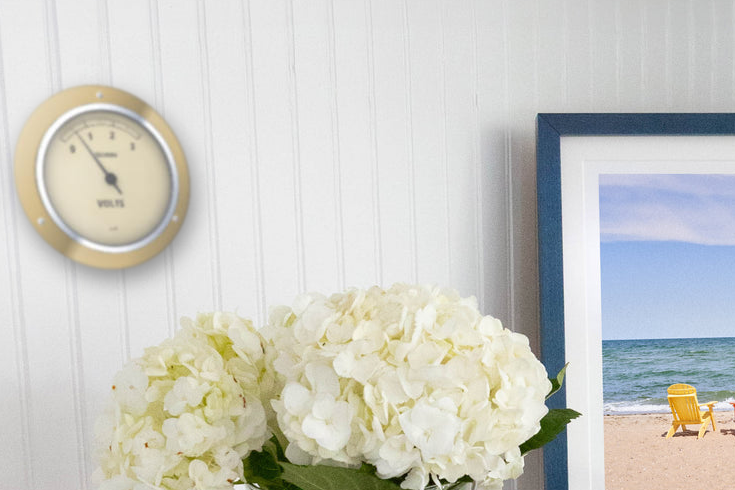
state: 0.5 V
